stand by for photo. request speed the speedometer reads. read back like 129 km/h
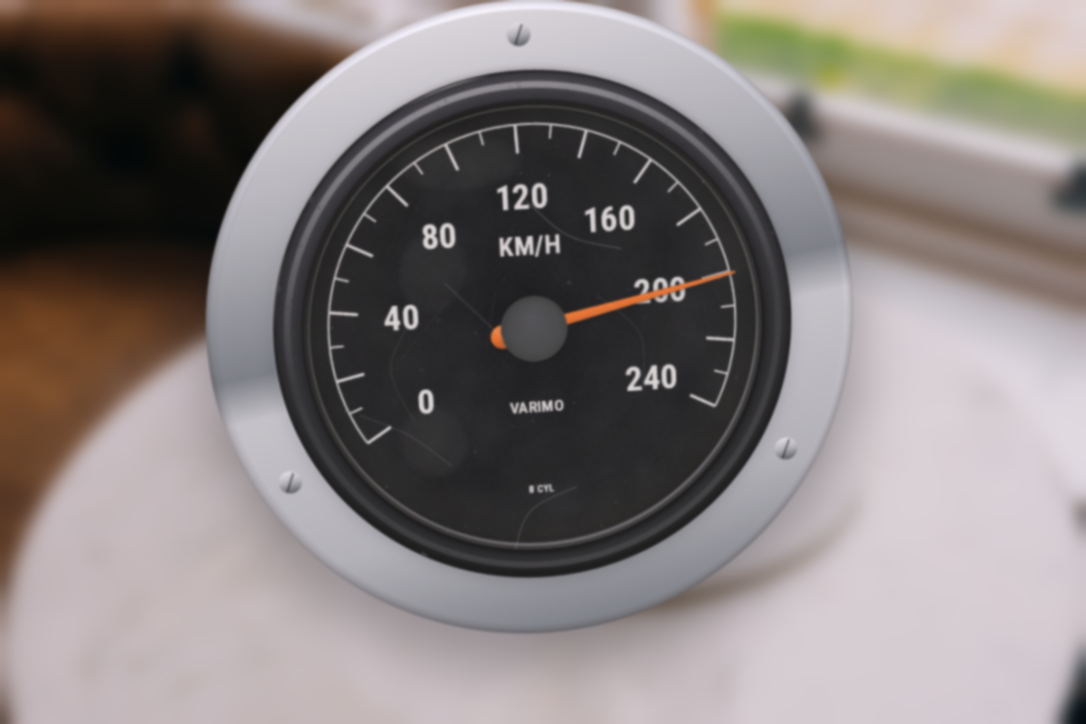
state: 200 km/h
